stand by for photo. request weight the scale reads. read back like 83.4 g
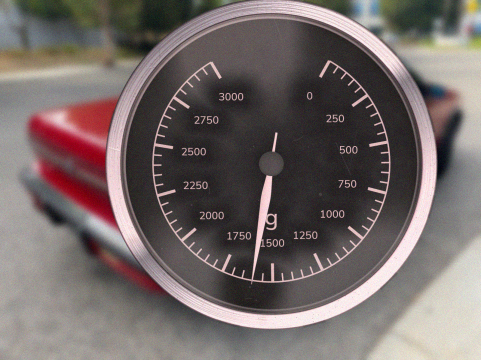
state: 1600 g
